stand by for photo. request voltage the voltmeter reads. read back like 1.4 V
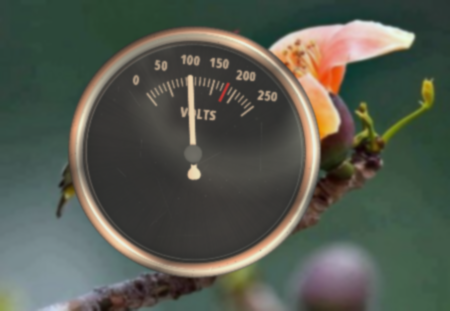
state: 100 V
